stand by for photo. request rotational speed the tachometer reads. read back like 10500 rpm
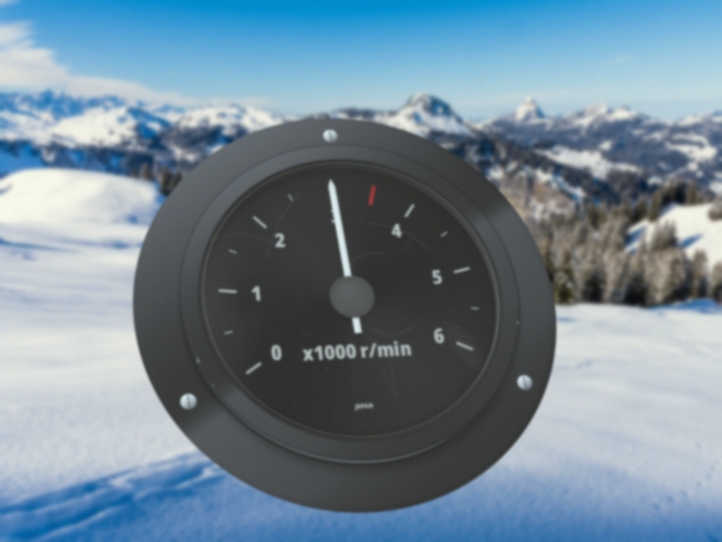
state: 3000 rpm
